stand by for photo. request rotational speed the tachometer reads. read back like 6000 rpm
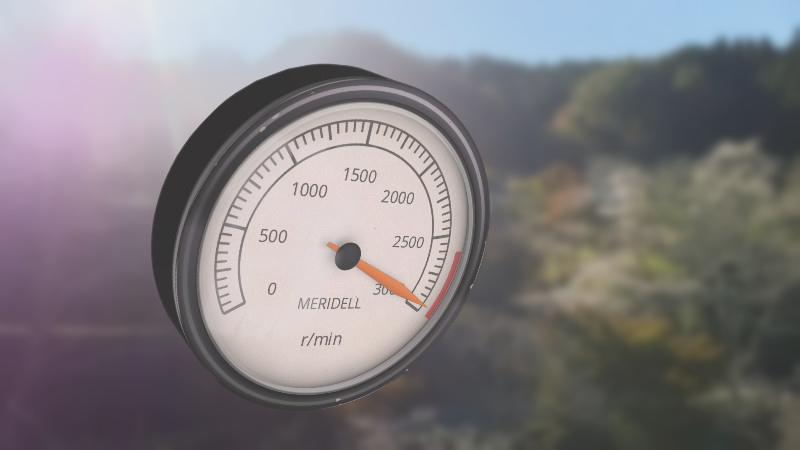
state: 2950 rpm
